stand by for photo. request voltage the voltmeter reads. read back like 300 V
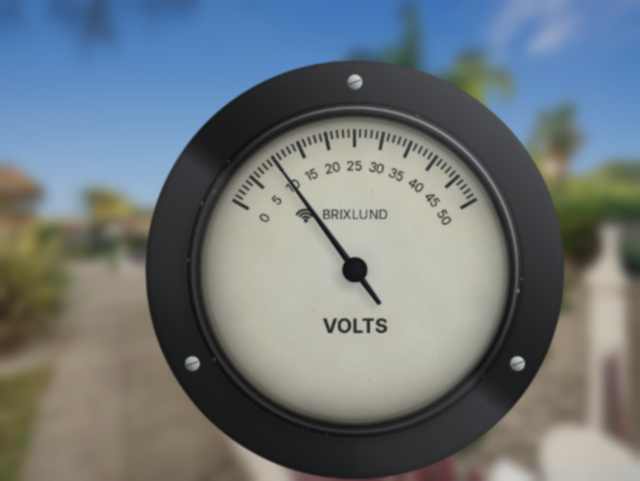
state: 10 V
